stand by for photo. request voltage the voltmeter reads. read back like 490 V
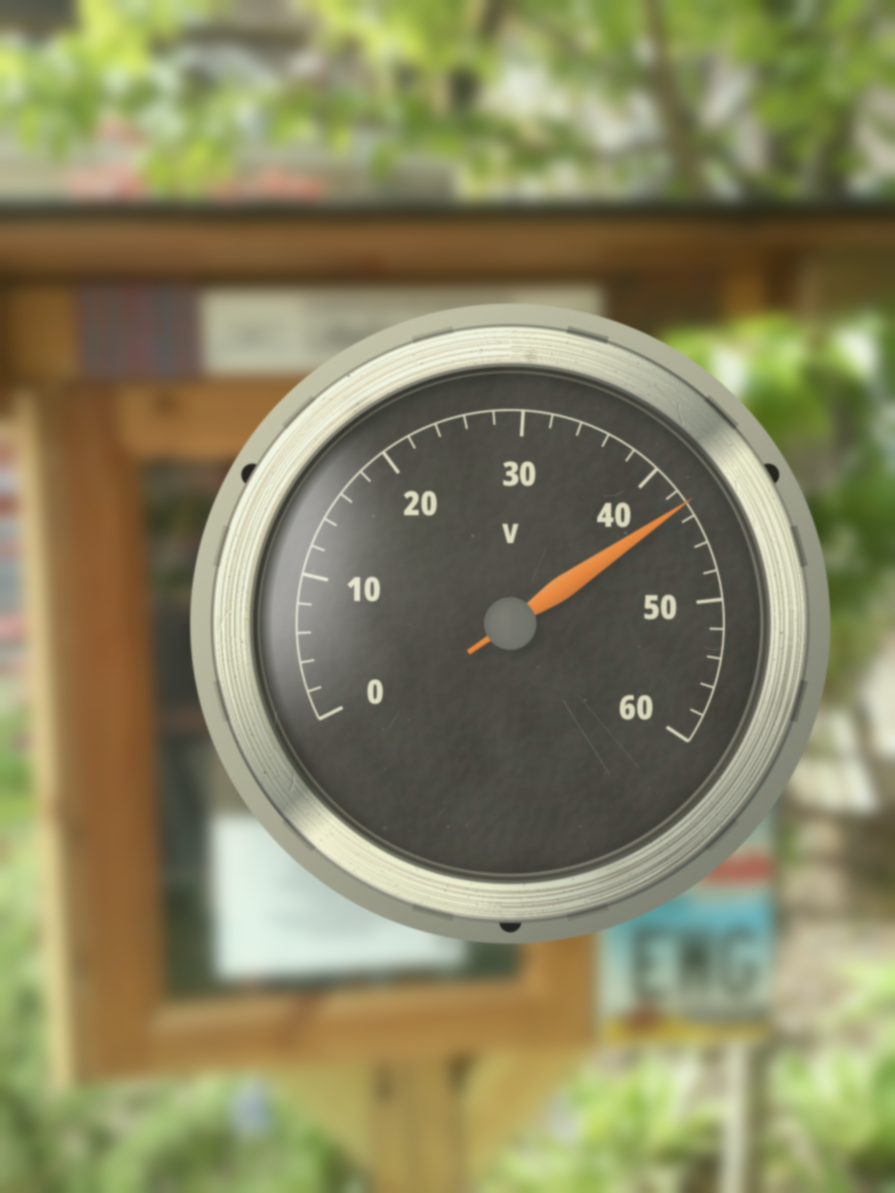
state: 43 V
